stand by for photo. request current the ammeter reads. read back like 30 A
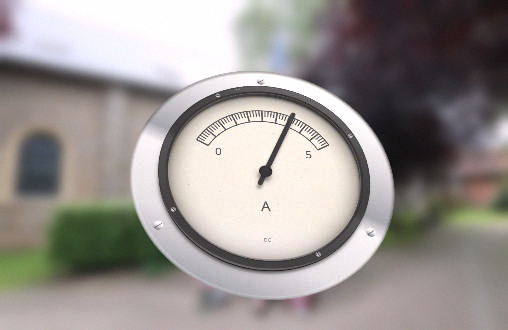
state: 3.5 A
